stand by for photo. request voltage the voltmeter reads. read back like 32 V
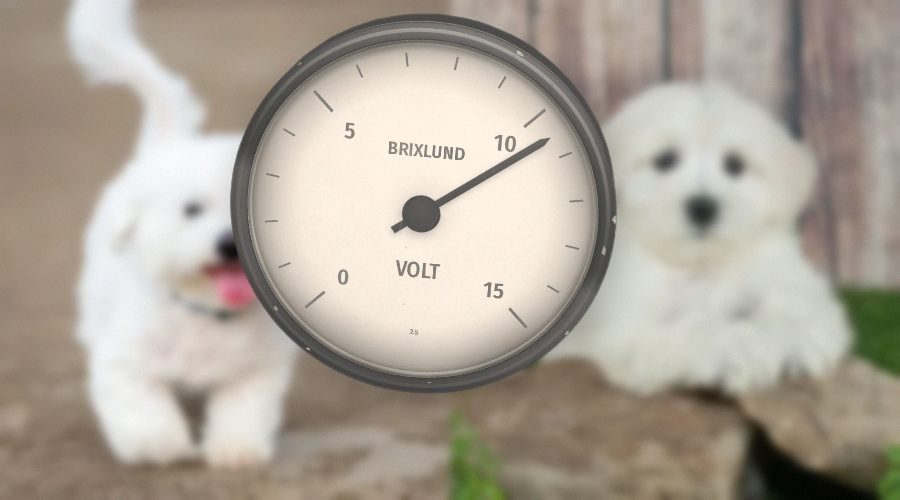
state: 10.5 V
